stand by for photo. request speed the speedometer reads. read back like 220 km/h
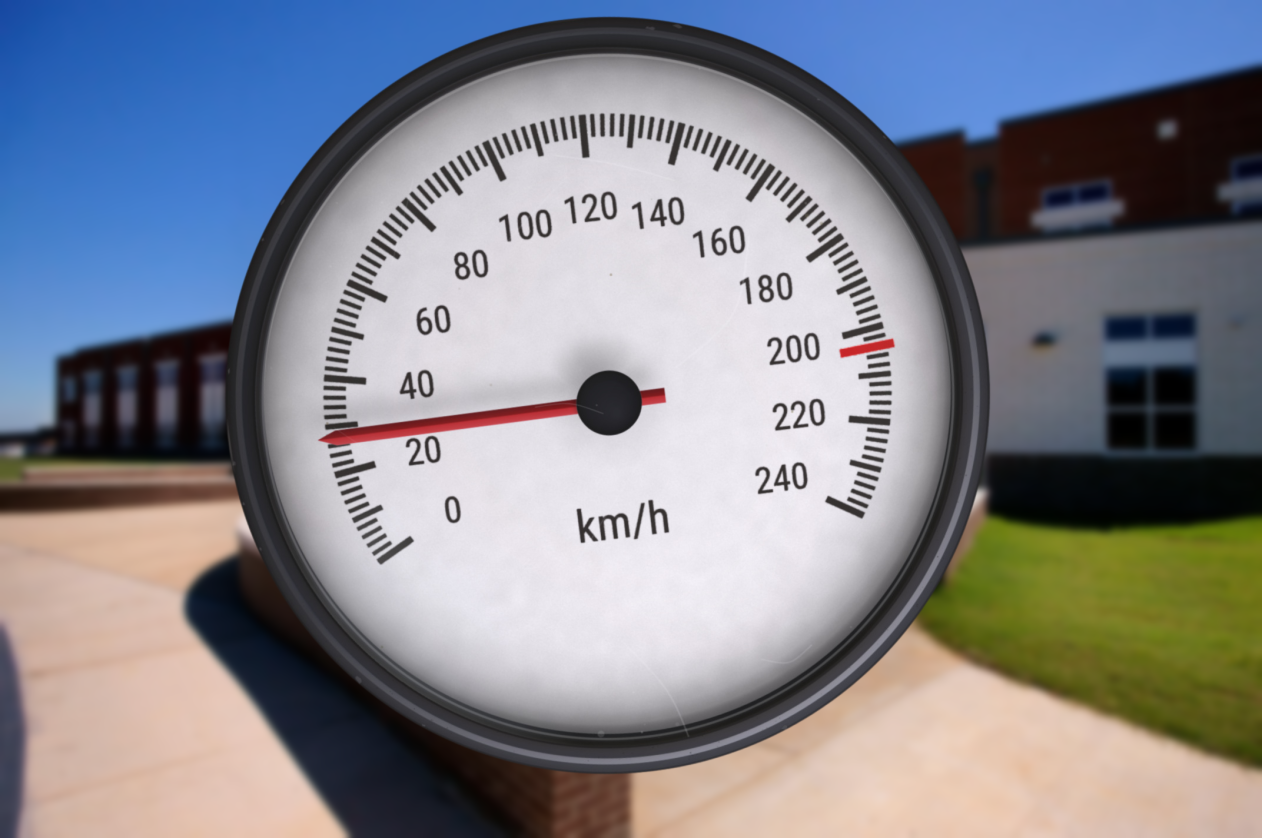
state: 28 km/h
